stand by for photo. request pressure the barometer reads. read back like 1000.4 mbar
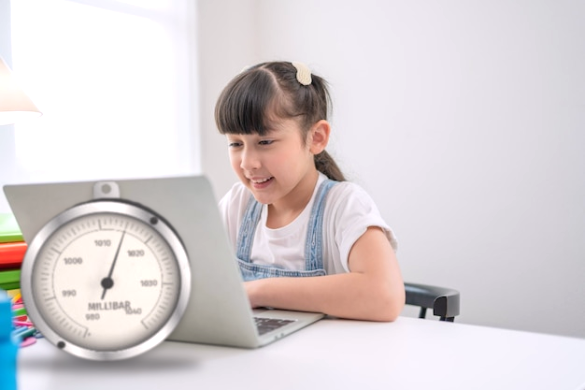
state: 1015 mbar
